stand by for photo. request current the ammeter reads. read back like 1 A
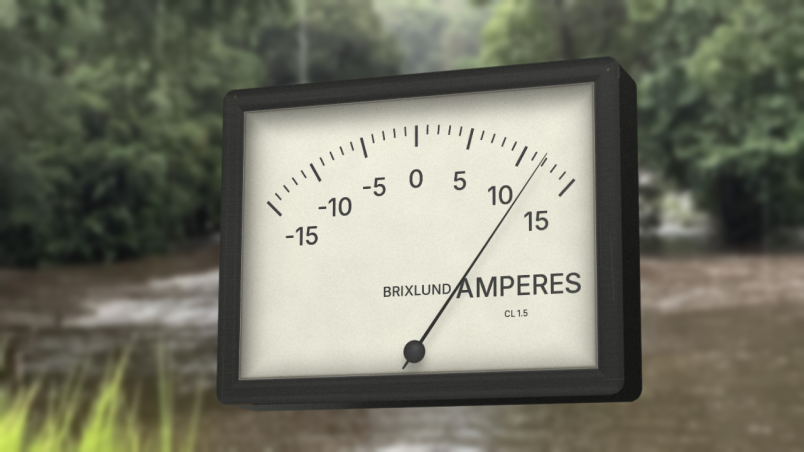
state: 12 A
